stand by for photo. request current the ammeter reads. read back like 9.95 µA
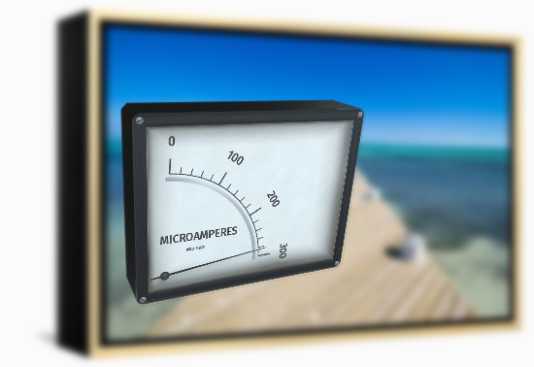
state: 280 µA
